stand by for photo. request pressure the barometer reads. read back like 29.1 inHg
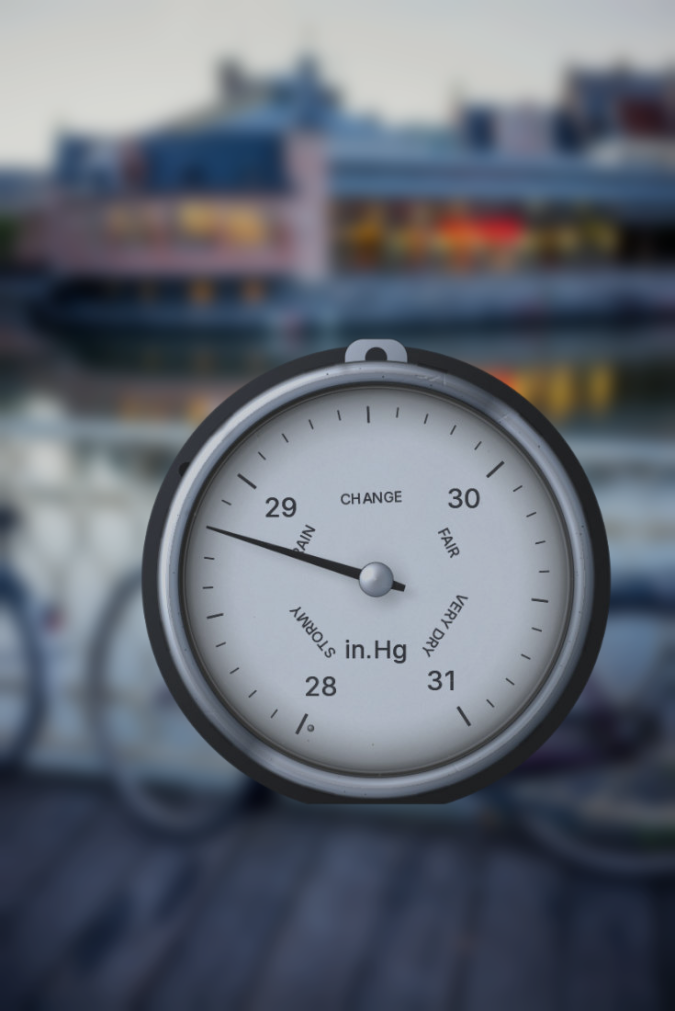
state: 28.8 inHg
